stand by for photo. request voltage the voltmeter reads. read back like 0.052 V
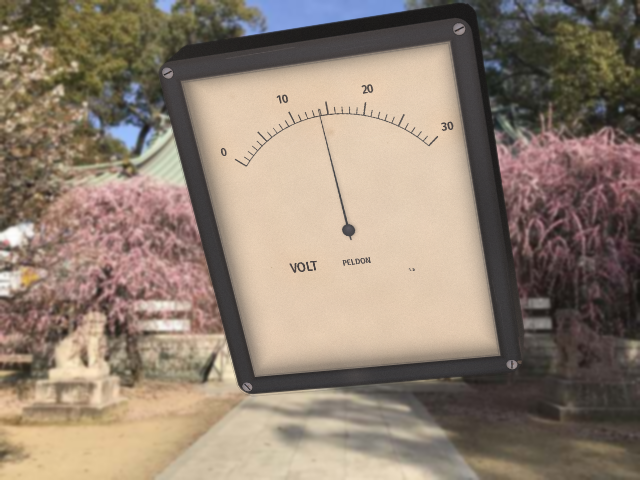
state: 14 V
